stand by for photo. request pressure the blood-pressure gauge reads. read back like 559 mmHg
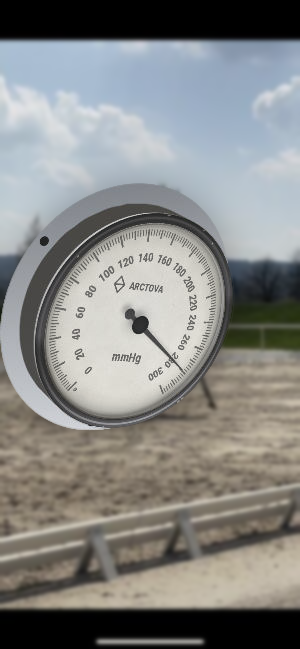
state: 280 mmHg
